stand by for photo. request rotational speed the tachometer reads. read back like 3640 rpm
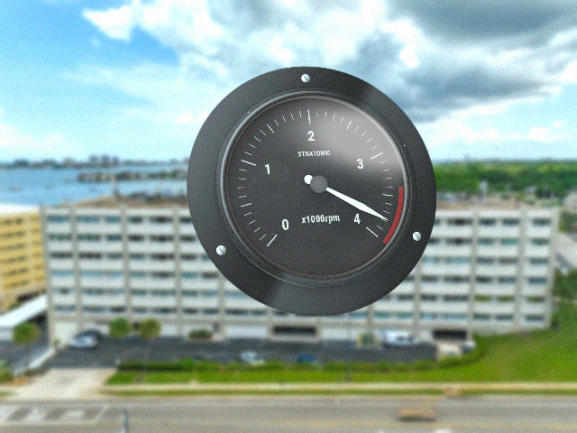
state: 3800 rpm
